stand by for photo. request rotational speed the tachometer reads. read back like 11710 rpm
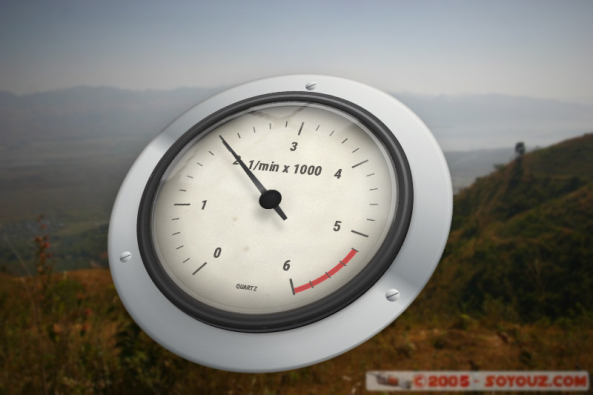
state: 2000 rpm
